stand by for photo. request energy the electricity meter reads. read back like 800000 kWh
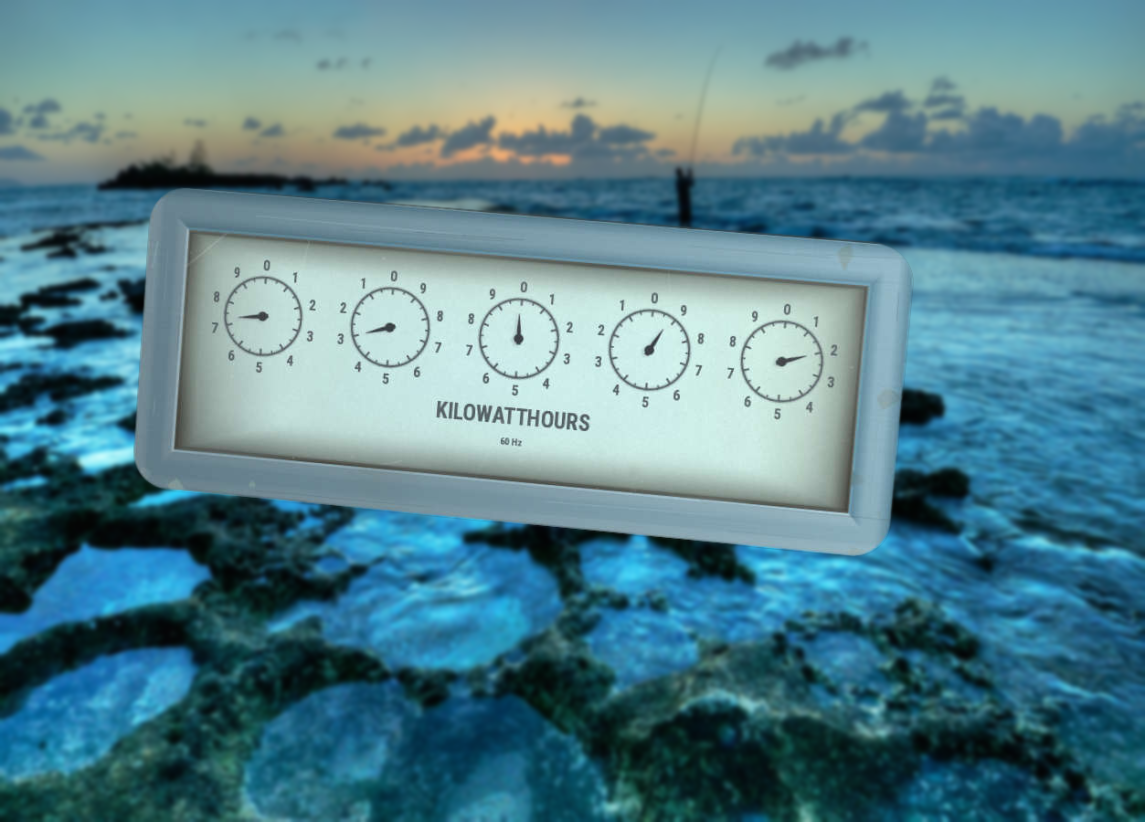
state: 72992 kWh
